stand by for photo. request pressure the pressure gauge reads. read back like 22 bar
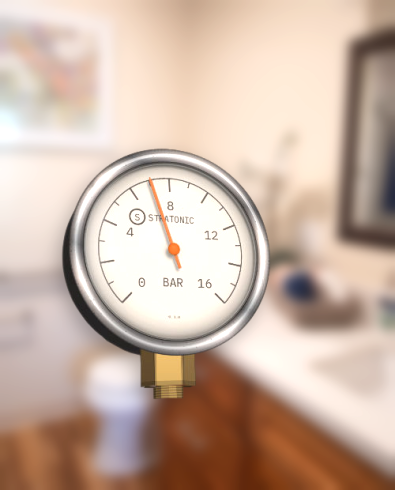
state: 7 bar
